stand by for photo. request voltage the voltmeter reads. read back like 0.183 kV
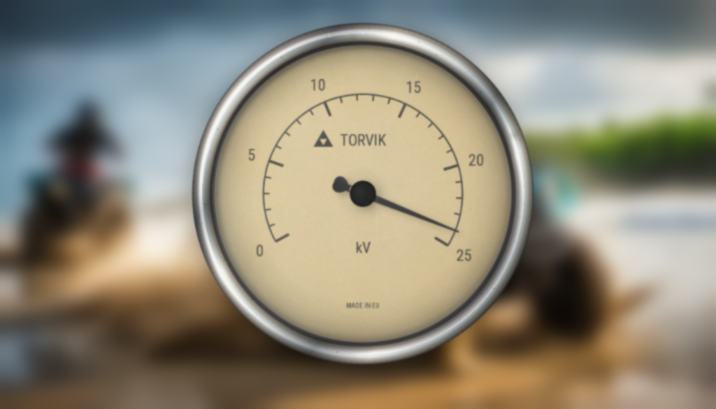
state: 24 kV
